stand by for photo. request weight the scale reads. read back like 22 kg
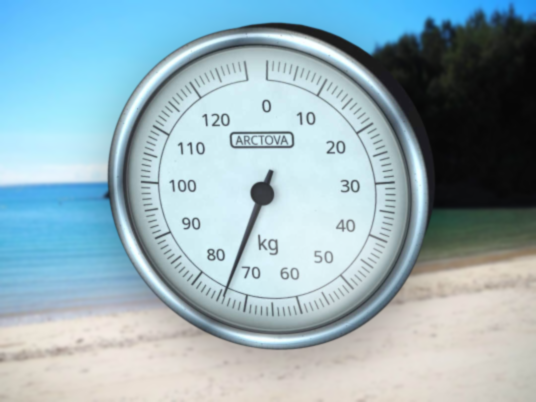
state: 74 kg
